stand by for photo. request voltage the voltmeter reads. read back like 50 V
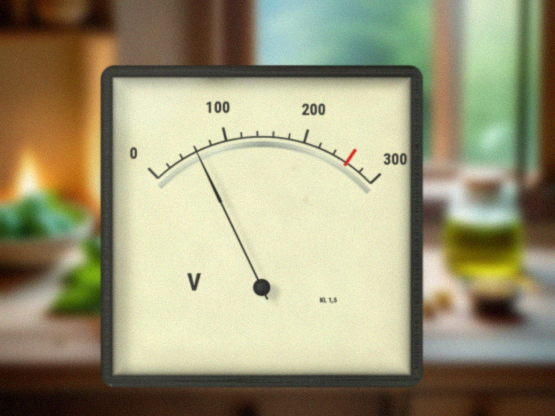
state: 60 V
